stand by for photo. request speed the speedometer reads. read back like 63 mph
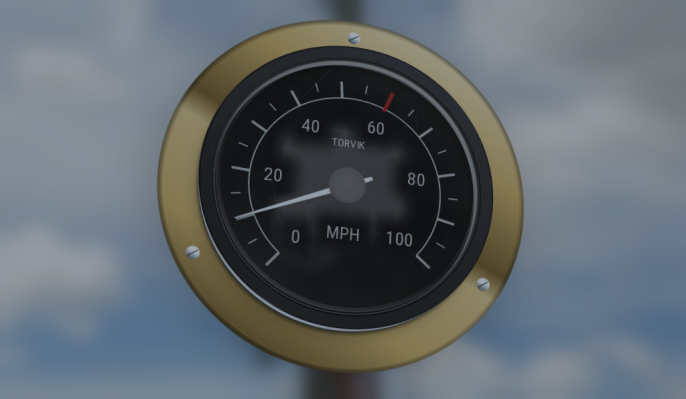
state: 10 mph
